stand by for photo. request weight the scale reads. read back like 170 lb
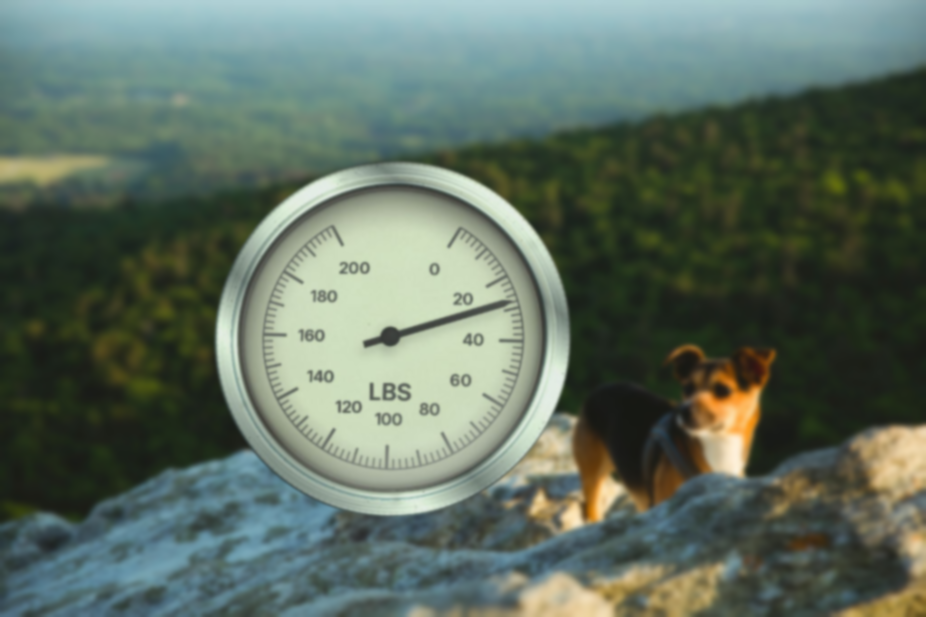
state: 28 lb
